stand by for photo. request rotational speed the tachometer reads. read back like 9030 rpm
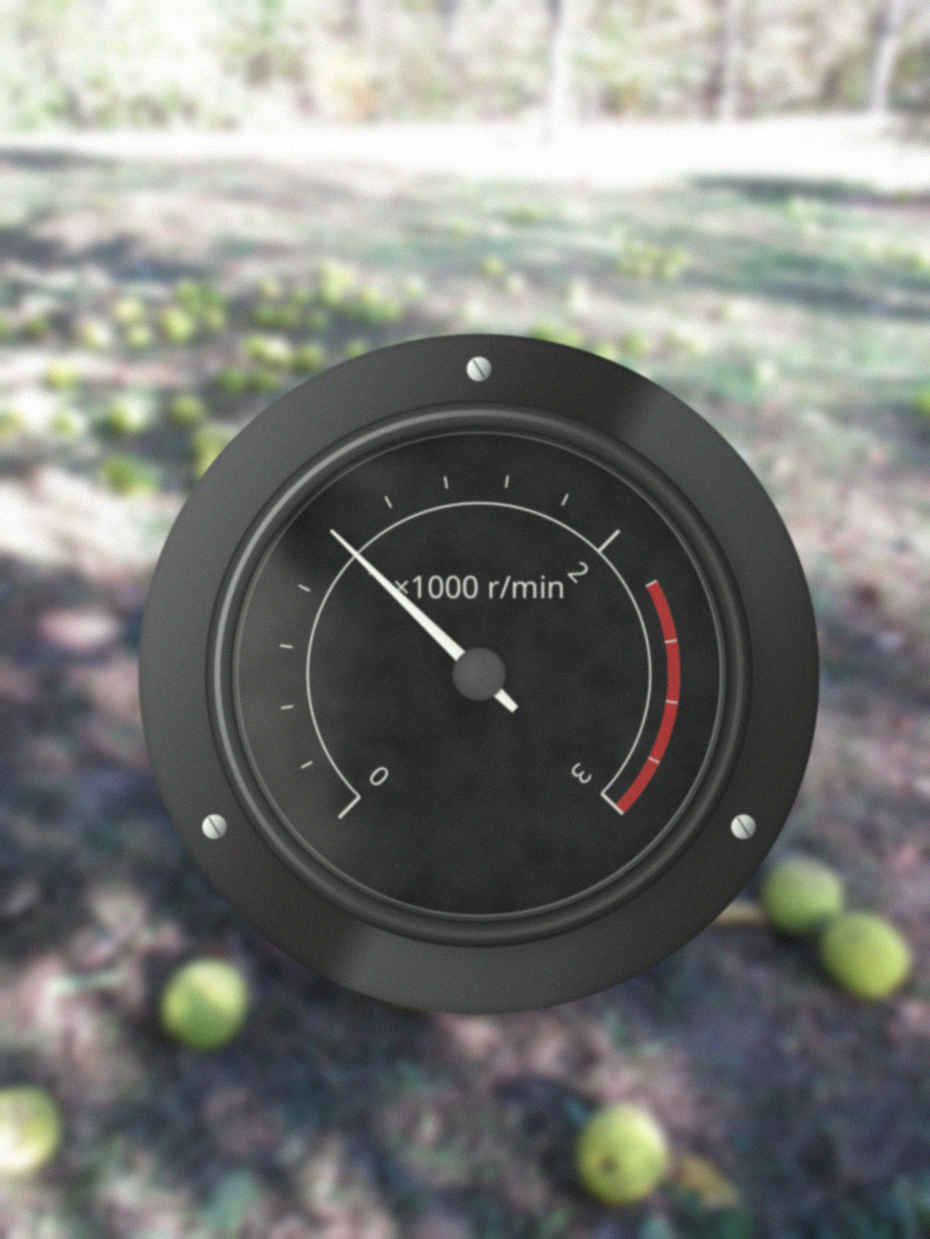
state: 1000 rpm
